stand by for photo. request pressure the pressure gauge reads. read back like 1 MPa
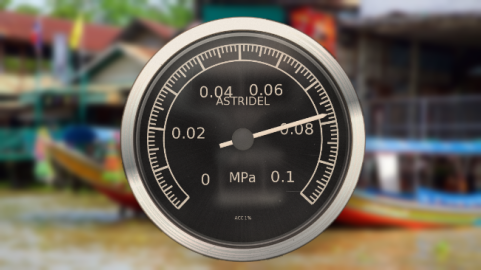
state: 0.078 MPa
